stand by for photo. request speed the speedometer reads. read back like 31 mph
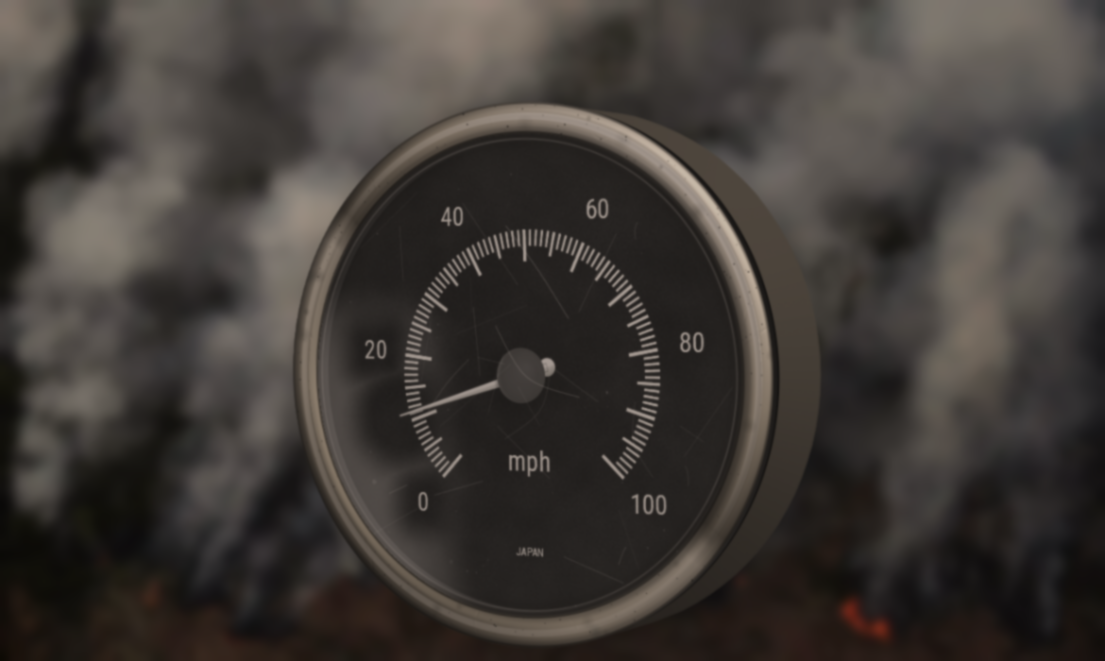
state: 11 mph
